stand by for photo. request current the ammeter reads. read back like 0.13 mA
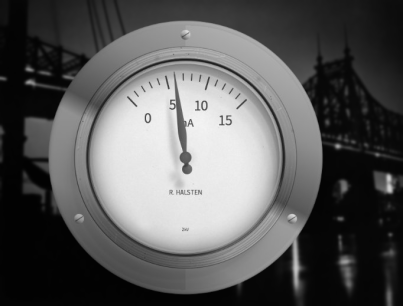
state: 6 mA
